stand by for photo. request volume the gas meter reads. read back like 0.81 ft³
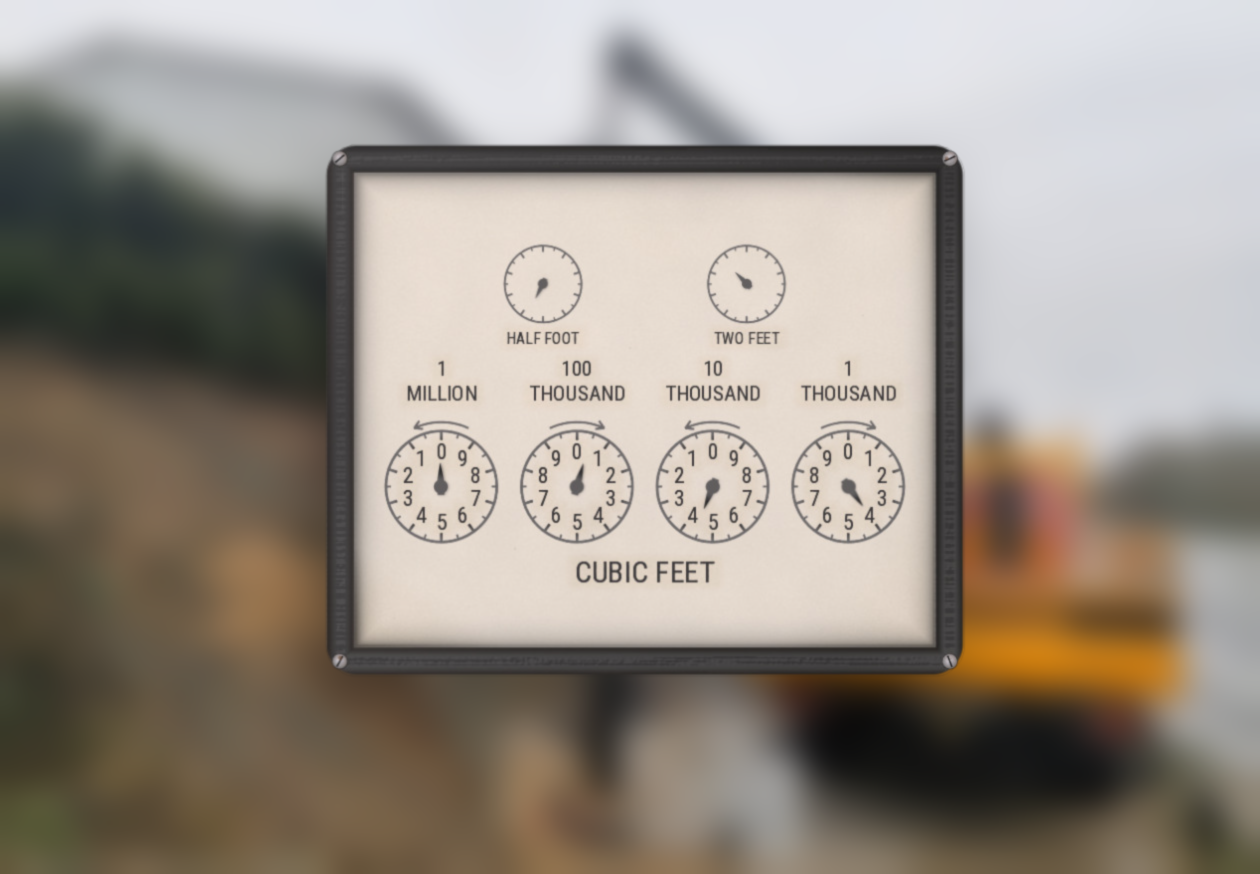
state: 4400 ft³
